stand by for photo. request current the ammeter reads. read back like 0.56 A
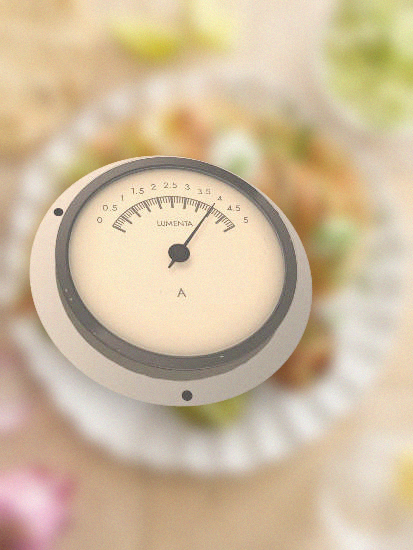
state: 4 A
